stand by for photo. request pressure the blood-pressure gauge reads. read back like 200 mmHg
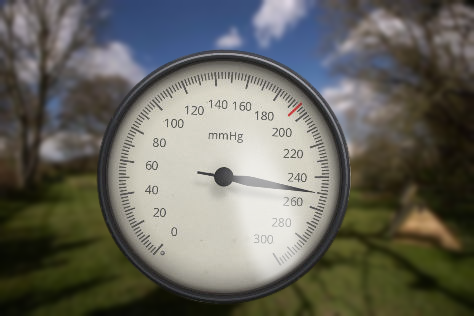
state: 250 mmHg
